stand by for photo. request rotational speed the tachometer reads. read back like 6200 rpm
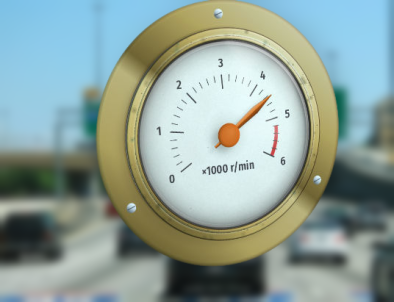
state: 4400 rpm
